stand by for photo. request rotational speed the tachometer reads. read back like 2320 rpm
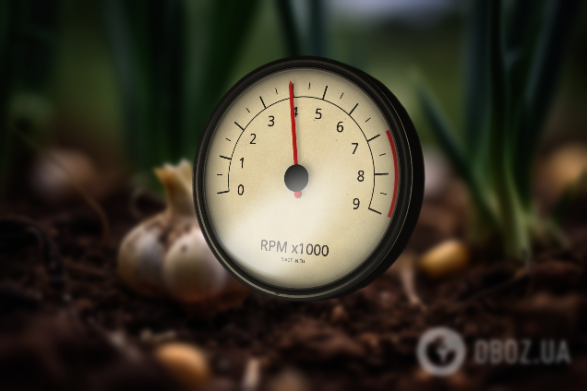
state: 4000 rpm
